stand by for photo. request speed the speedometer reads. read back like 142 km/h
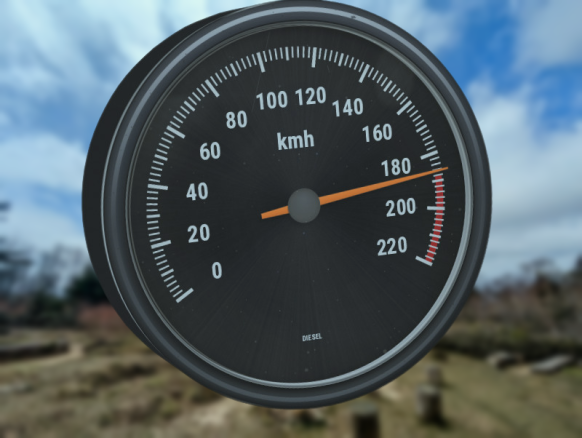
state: 186 km/h
